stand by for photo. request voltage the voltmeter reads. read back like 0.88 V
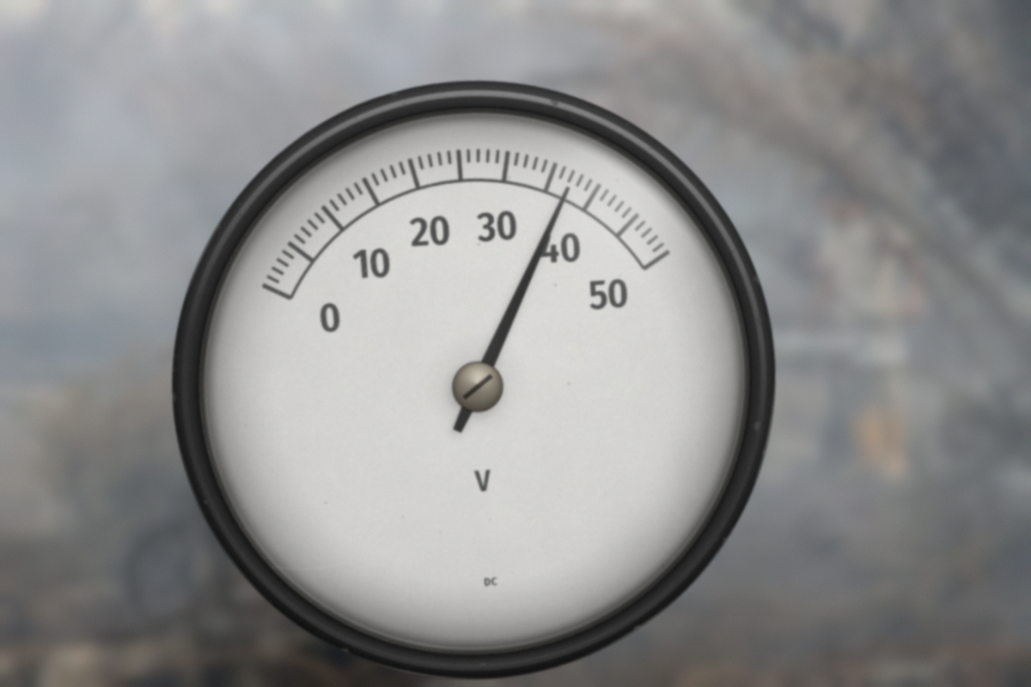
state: 37 V
